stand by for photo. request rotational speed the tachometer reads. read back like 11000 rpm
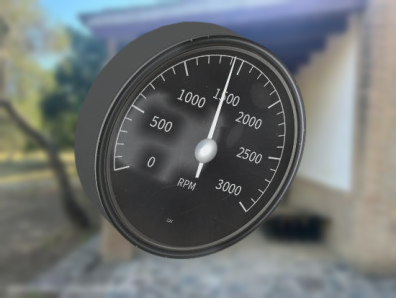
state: 1400 rpm
